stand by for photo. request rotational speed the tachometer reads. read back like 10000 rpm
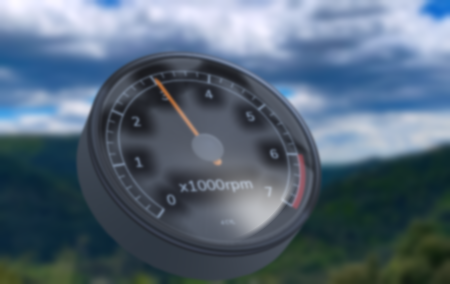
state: 3000 rpm
